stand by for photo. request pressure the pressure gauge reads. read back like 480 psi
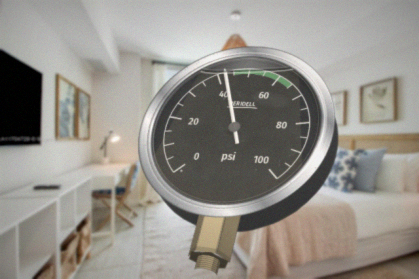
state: 42.5 psi
